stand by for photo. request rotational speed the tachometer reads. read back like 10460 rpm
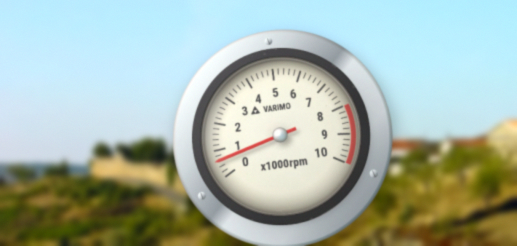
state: 600 rpm
